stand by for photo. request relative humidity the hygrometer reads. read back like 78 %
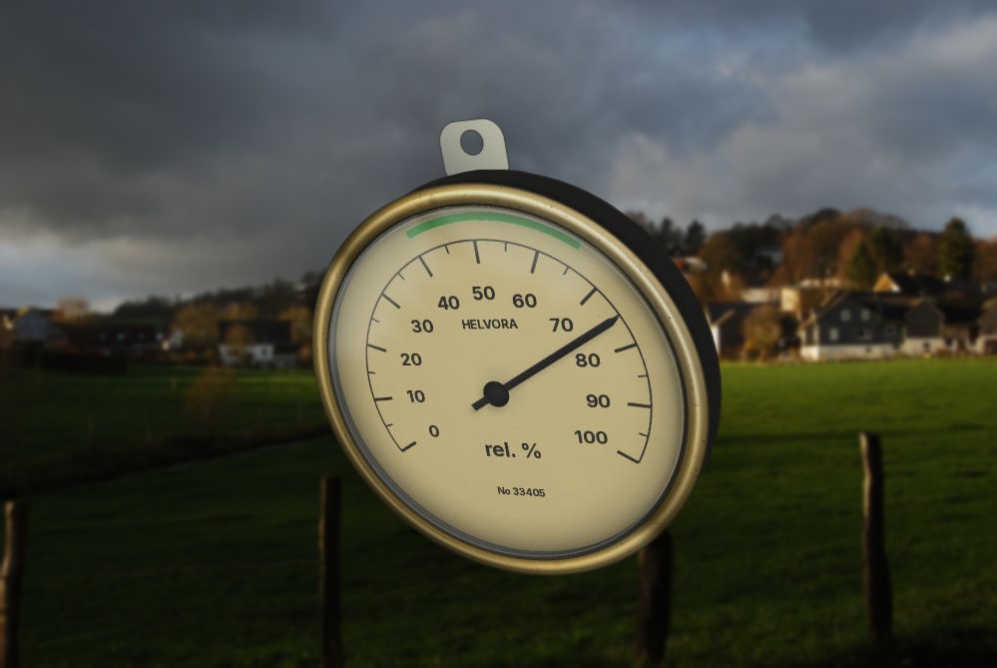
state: 75 %
